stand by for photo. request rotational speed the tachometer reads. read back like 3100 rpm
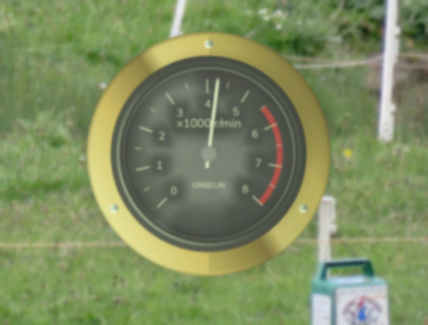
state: 4250 rpm
